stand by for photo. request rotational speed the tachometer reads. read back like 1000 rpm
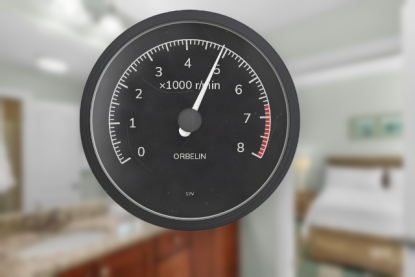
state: 4900 rpm
